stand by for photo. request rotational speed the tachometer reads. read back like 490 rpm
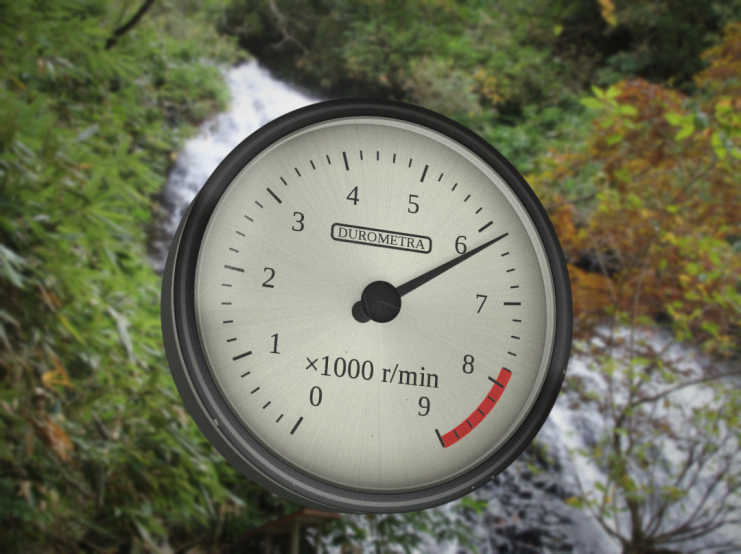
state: 6200 rpm
